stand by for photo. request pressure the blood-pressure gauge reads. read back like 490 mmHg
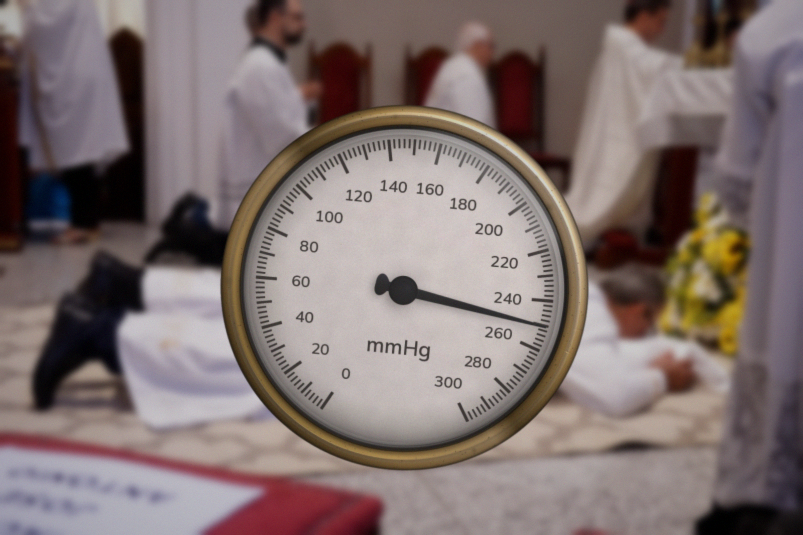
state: 250 mmHg
